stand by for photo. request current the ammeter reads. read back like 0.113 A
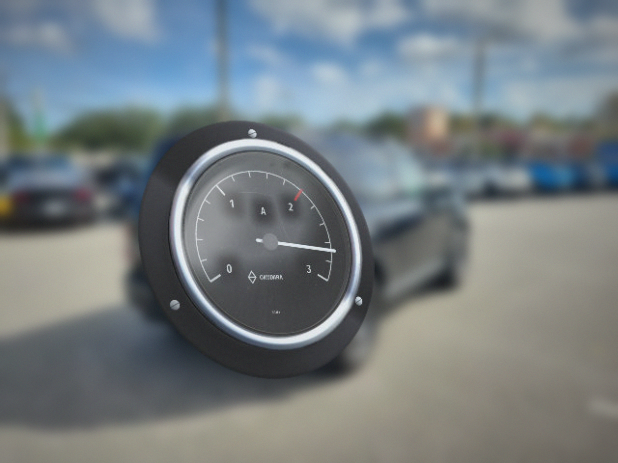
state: 2.7 A
